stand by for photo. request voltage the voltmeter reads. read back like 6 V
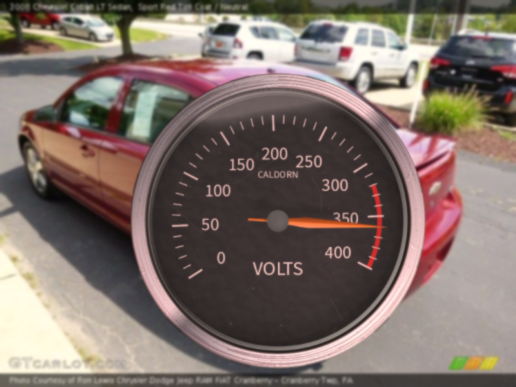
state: 360 V
